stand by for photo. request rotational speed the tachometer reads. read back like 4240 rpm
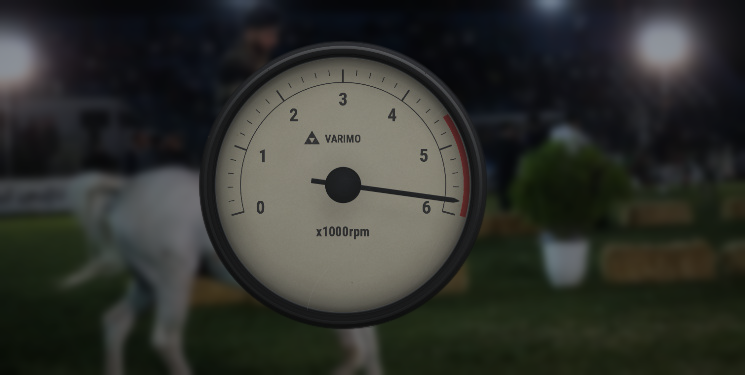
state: 5800 rpm
